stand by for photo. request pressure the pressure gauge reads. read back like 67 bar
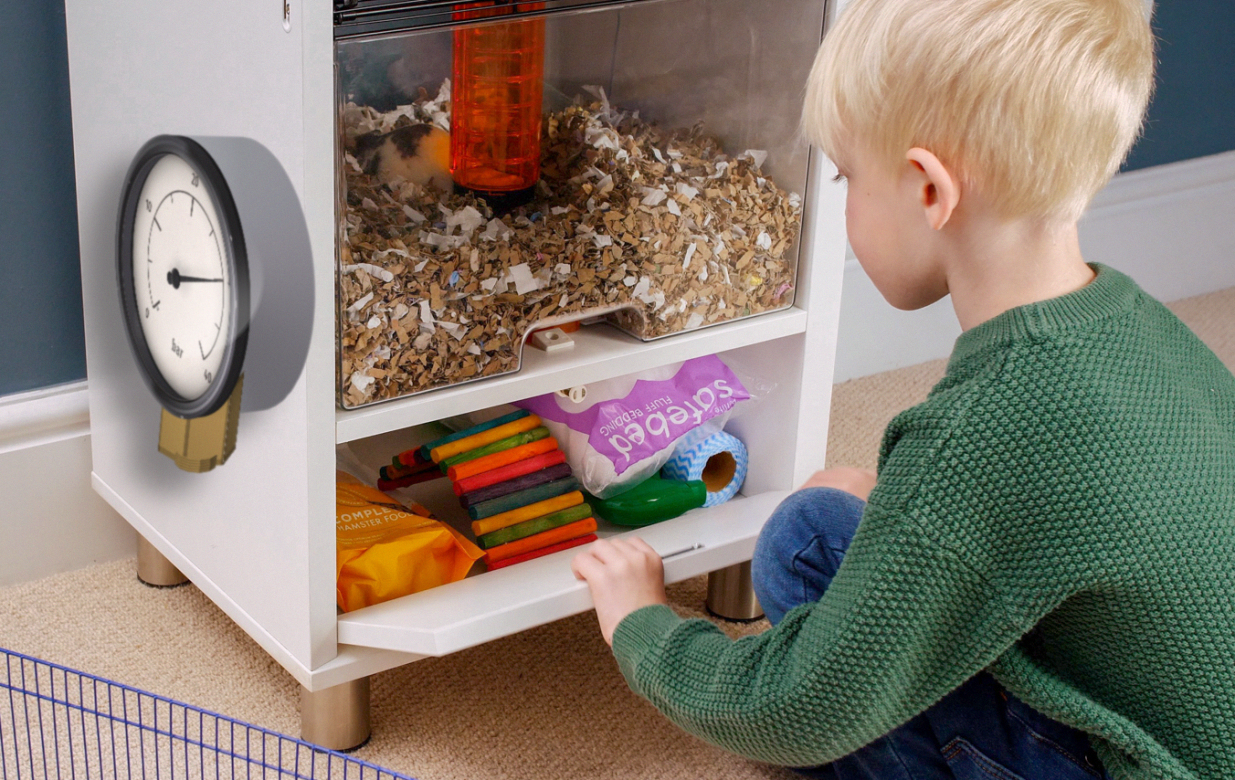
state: 30 bar
